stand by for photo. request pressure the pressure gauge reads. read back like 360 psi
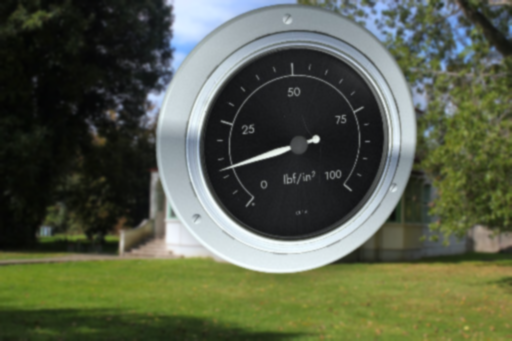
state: 12.5 psi
